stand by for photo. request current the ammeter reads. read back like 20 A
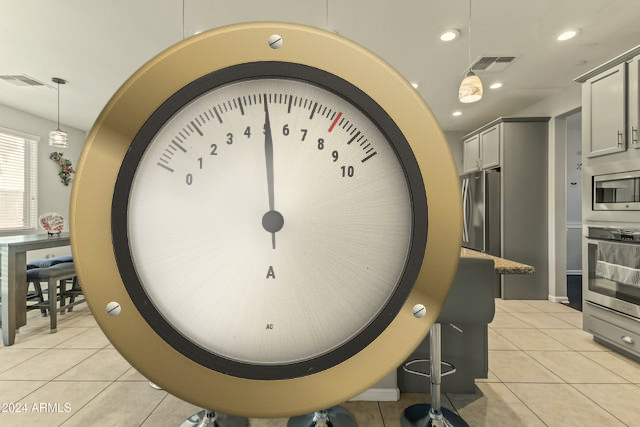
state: 5 A
